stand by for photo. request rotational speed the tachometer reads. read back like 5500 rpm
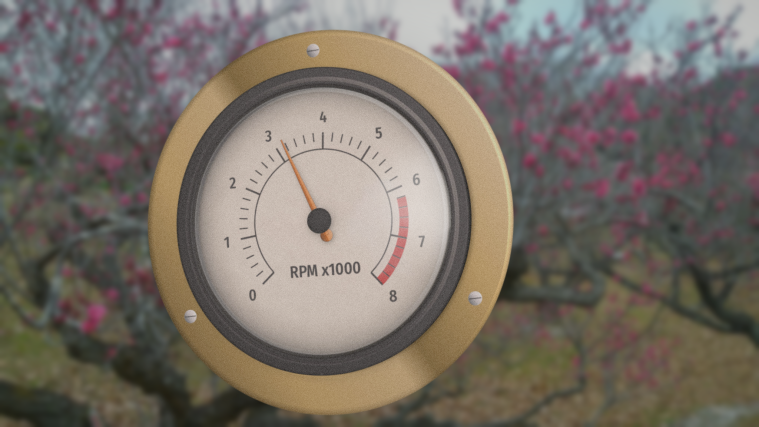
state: 3200 rpm
